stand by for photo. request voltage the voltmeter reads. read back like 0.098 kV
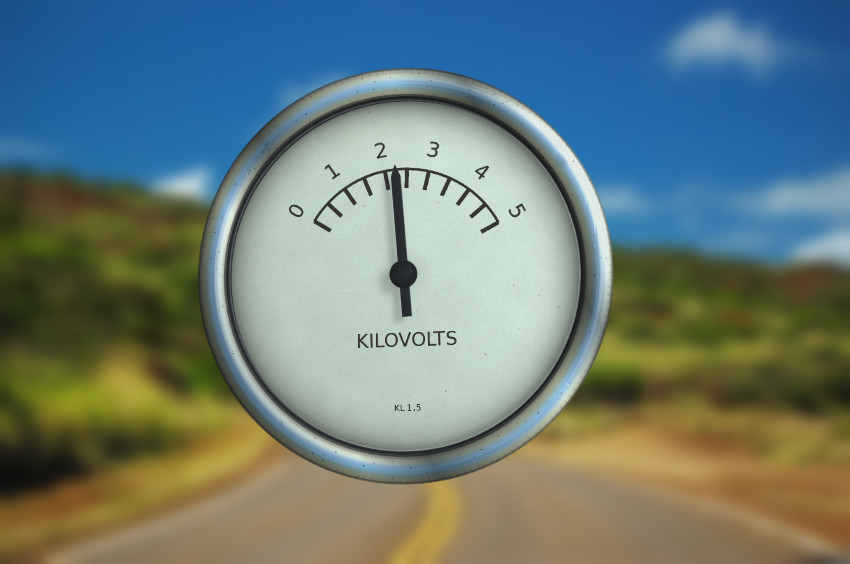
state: 2.25 kV
